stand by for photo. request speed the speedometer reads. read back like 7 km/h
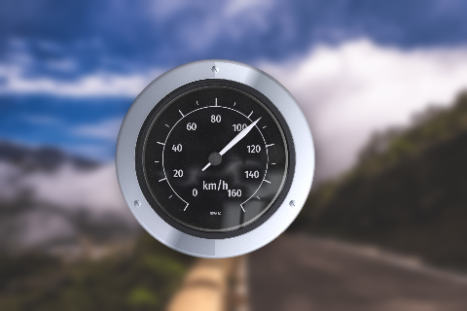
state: 105 km/h
